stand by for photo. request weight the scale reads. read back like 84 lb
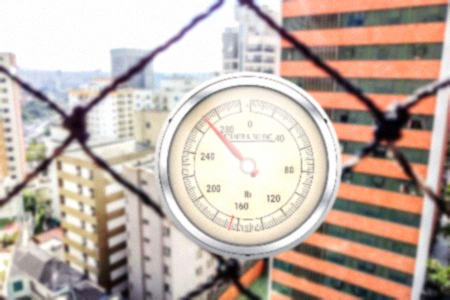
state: 270 lb
